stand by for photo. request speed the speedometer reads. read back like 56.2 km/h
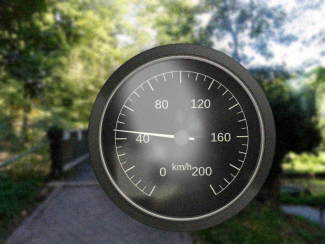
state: 45 km/h
